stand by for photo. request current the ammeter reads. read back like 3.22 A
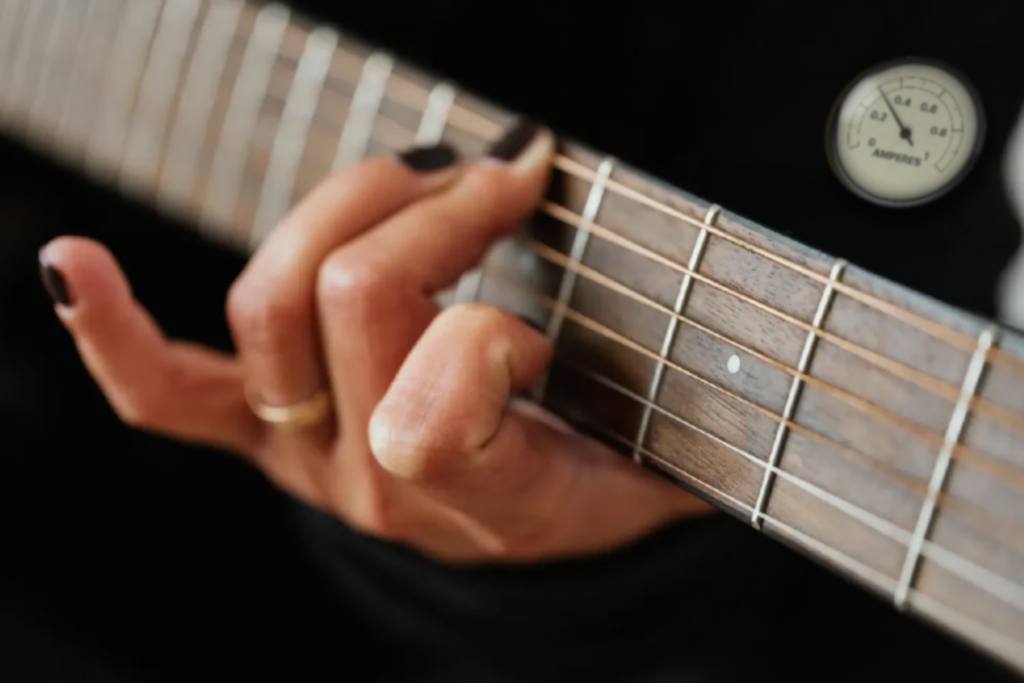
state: 0.3 A
